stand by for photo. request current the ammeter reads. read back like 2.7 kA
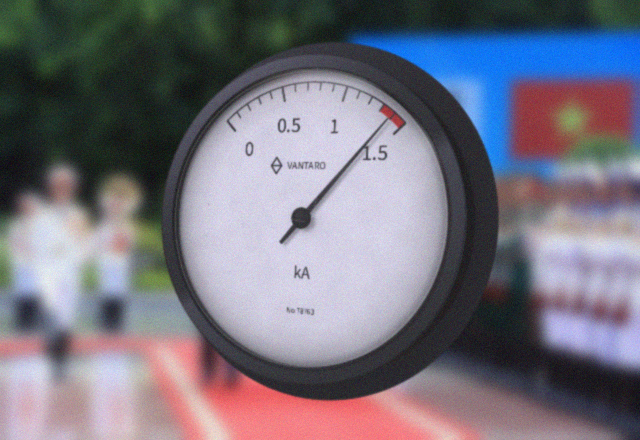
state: 1.4 kA
